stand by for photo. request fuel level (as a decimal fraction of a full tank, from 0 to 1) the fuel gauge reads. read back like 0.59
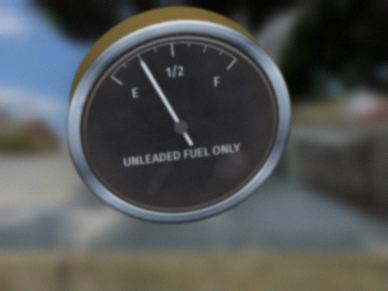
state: 0.25
